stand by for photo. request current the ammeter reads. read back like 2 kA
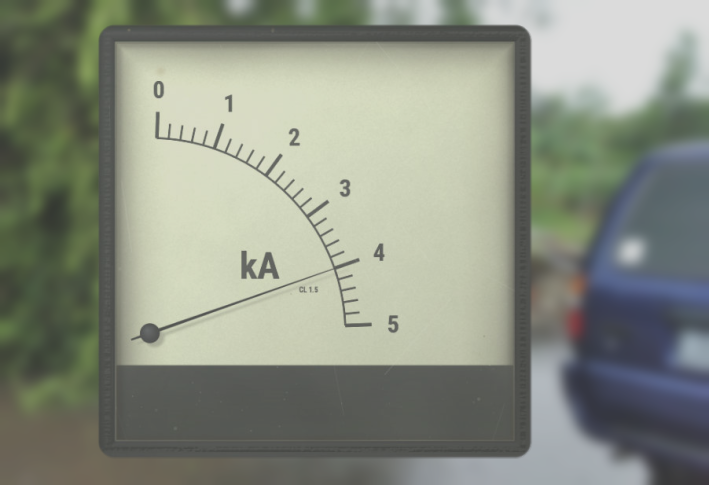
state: 4 kA
